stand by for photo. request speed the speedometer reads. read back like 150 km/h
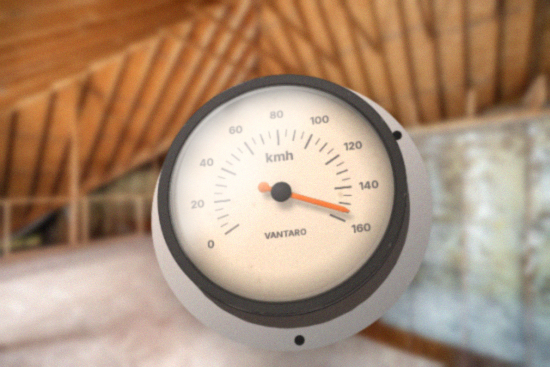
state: 155 km/h
